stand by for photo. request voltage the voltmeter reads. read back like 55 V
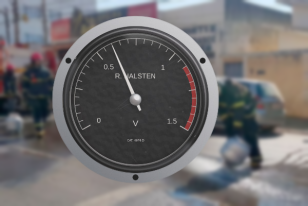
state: 0.6 V
